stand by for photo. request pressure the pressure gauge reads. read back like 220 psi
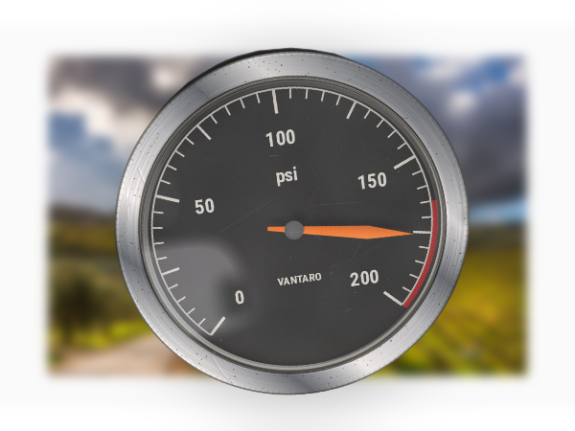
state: 175 psi
